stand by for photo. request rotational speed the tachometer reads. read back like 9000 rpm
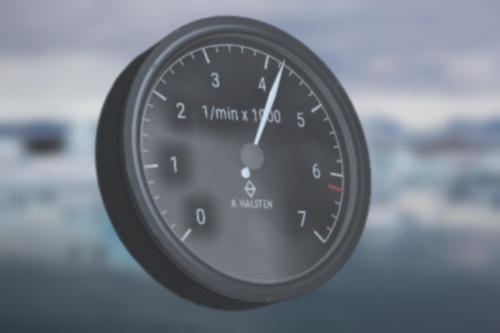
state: 4200 rpm
